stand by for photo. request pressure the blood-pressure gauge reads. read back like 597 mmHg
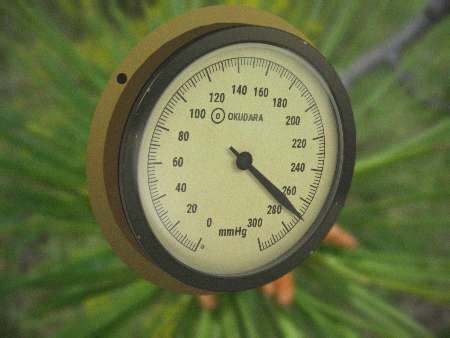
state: 270 mmHg
